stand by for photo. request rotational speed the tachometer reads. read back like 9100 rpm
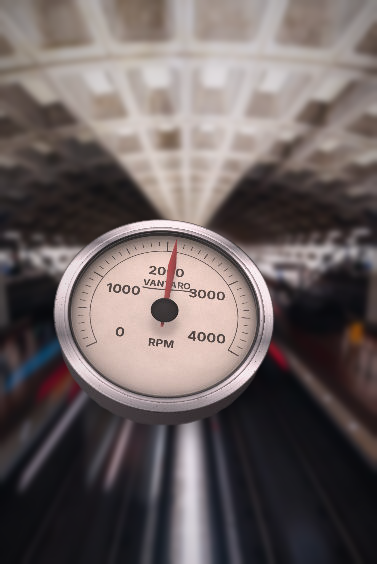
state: 2100 rpm
